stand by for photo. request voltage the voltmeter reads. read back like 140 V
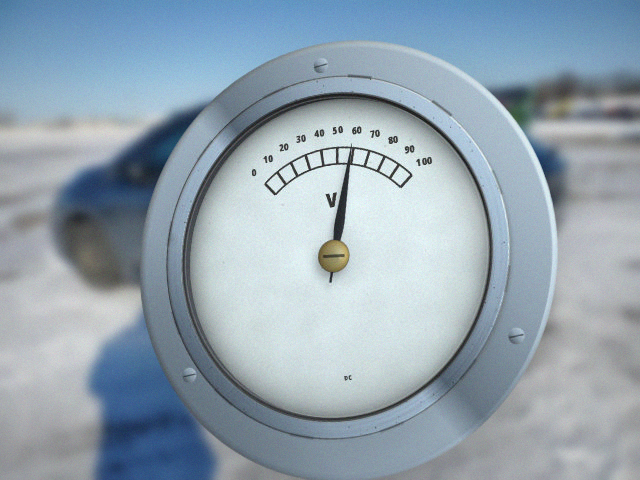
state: 60 V
